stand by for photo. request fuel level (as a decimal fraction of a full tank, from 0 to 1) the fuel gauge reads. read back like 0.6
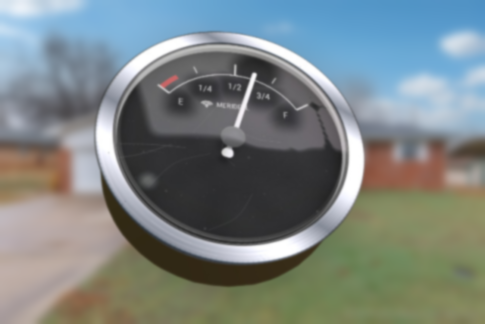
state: 0.625
